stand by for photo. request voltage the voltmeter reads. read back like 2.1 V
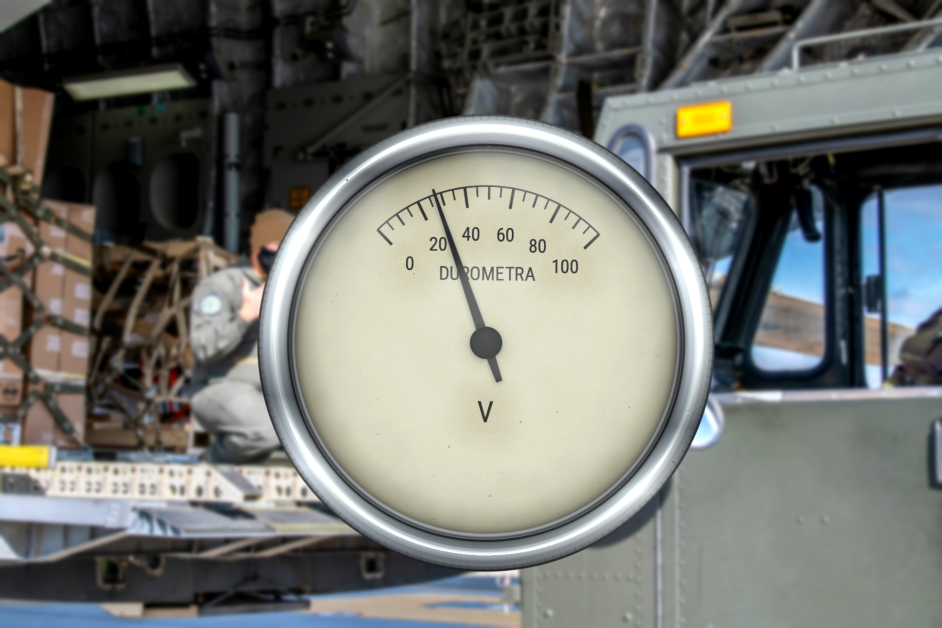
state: 27.5 V
